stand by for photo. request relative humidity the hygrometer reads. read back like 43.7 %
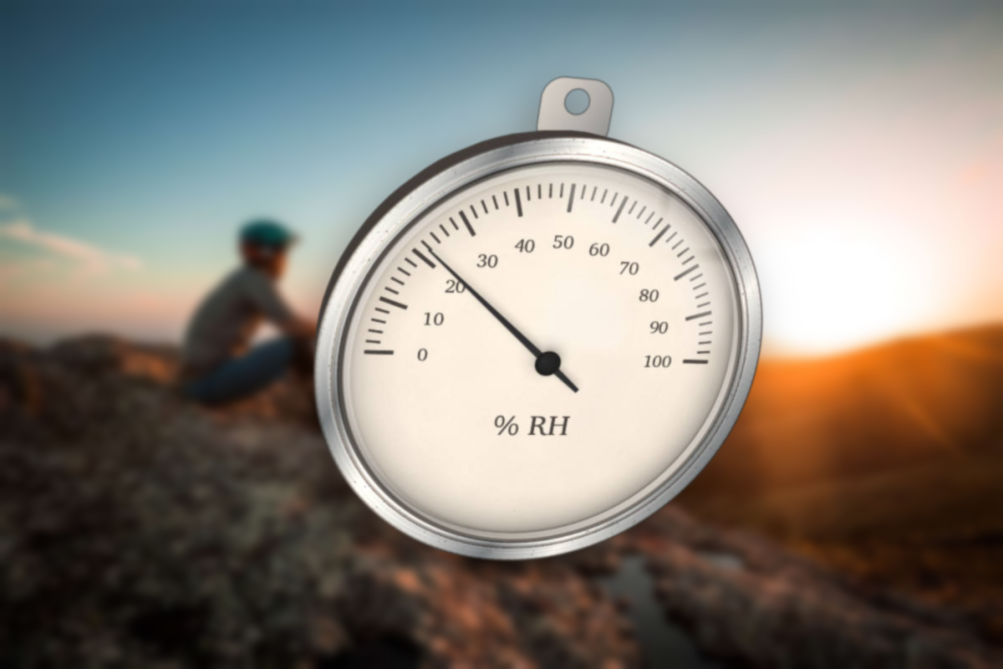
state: 22 %
